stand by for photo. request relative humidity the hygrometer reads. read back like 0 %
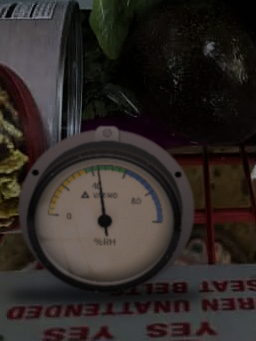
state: 44 %
